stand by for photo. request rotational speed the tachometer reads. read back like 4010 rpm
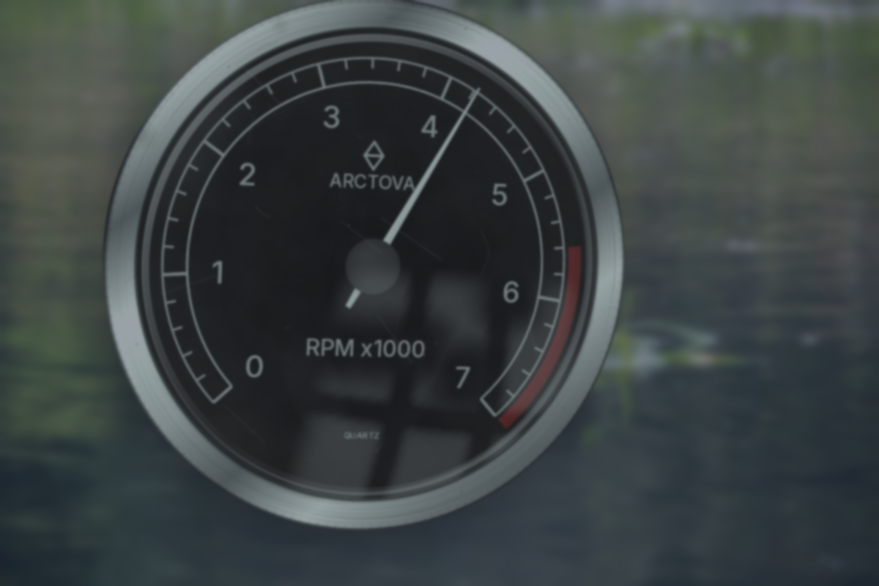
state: 4200 rpm
